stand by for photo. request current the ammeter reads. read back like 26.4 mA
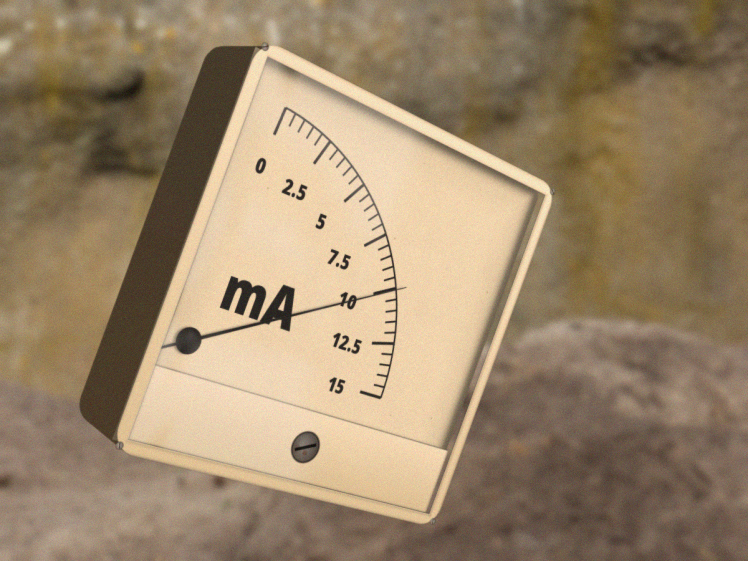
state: 10 mA
